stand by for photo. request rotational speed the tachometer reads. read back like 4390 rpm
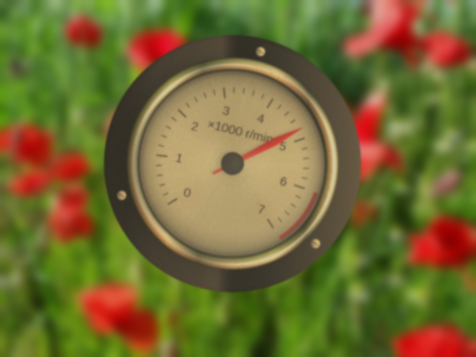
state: 4800 rpm
